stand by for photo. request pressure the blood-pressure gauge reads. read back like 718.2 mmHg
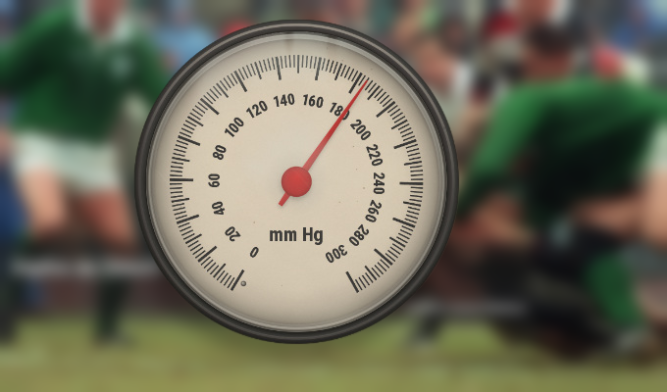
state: 184 mmHg
